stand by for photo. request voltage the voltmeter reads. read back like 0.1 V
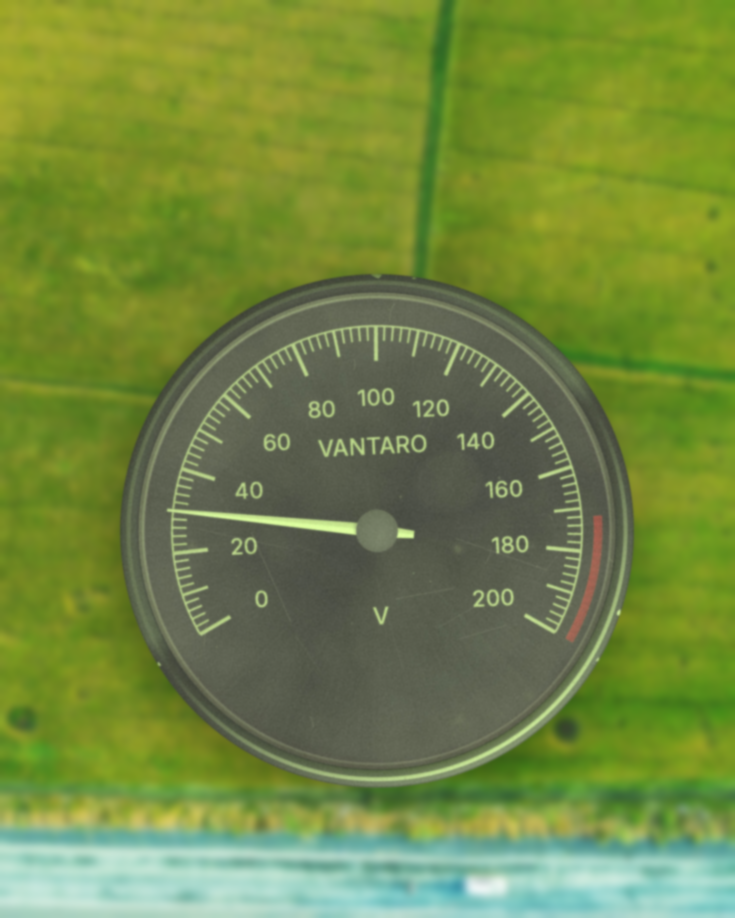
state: 30 V
